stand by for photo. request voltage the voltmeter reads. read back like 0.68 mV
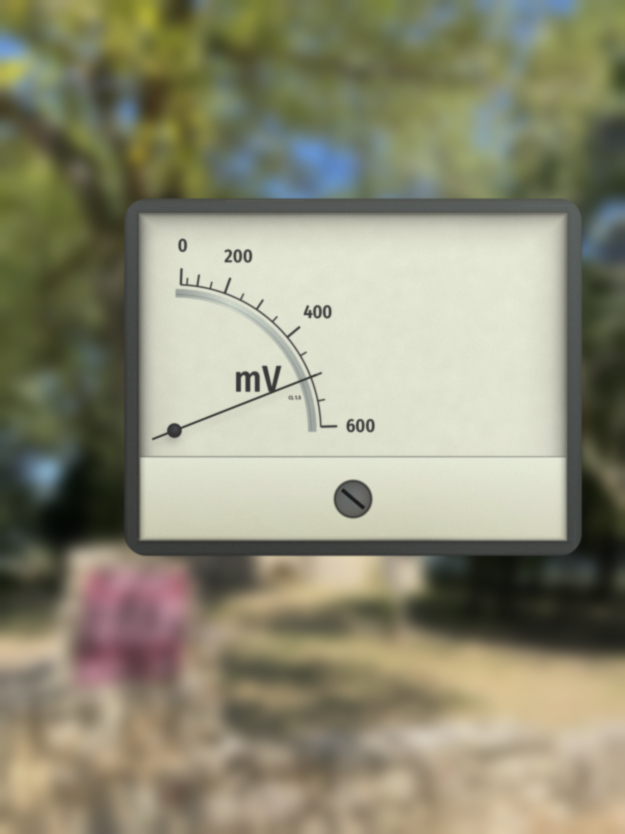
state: 500 mV
